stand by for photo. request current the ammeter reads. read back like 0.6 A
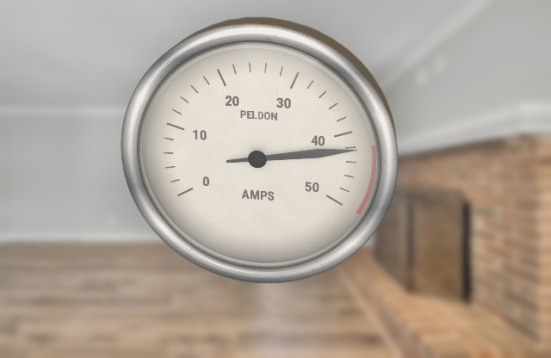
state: 42 A
